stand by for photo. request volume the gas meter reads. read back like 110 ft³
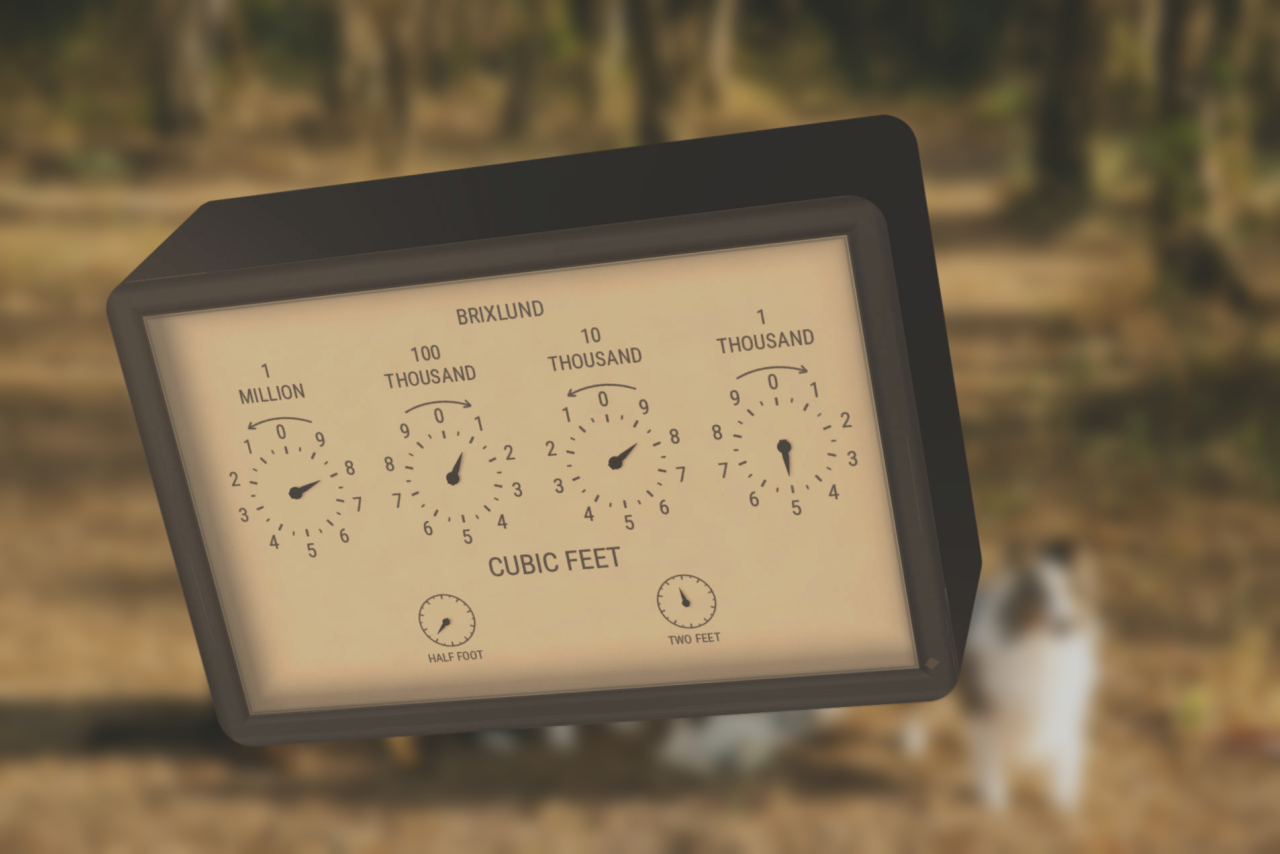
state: 808500 ft³
